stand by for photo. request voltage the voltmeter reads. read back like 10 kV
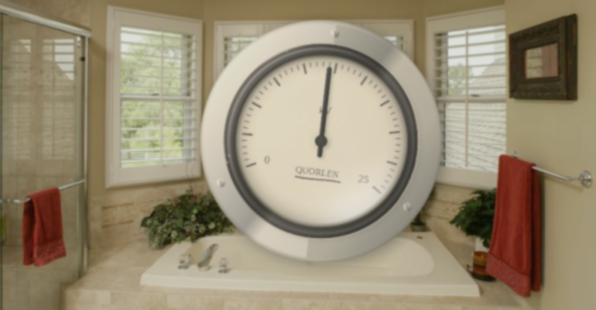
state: 12 kV
